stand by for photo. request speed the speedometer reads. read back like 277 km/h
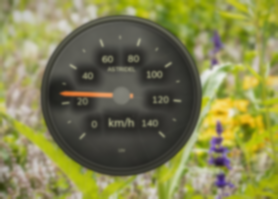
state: 25 km/h
